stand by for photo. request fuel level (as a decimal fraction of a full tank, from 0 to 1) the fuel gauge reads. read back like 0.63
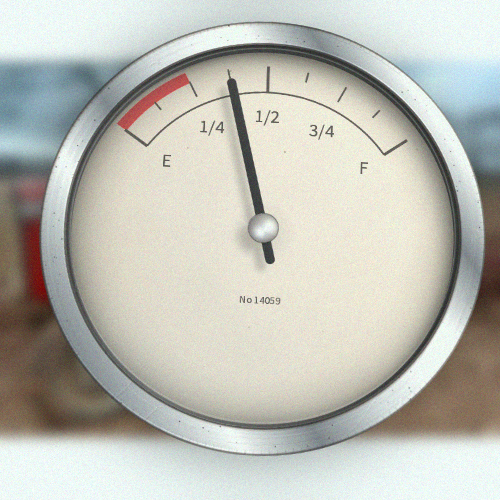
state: 0.375
